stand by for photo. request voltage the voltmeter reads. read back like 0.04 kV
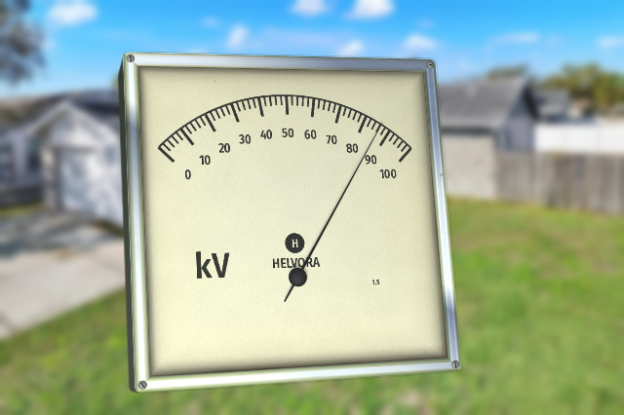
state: 86 kV
